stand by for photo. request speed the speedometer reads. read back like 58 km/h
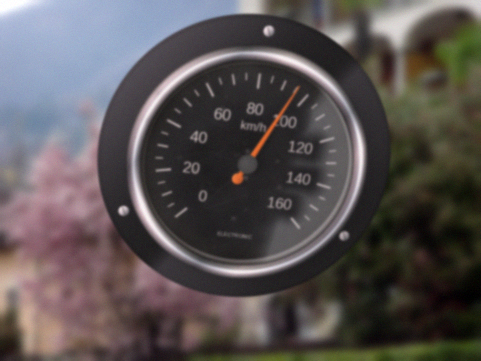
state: 95 km/h
